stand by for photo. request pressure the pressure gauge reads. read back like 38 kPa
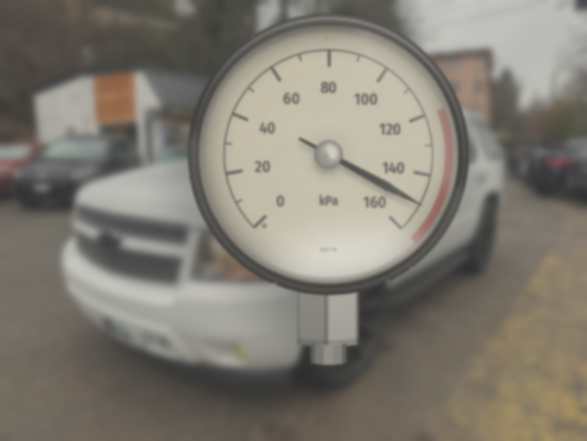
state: 150 kPa
